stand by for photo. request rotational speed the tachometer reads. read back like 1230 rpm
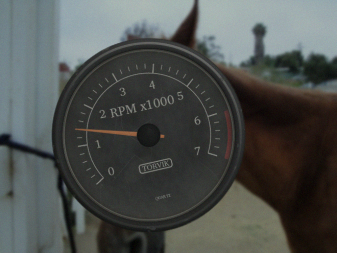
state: 1400 rpm
